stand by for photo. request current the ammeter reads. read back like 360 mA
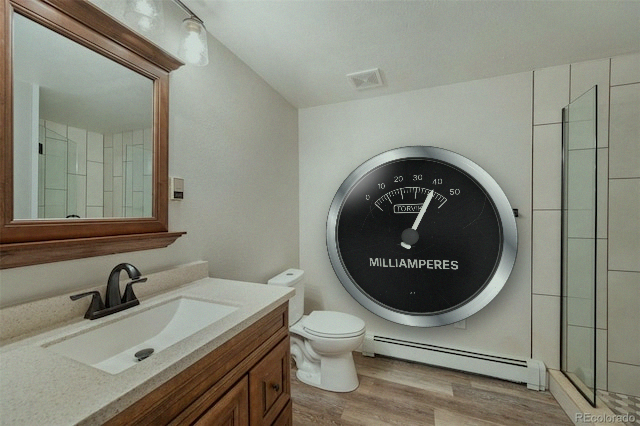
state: 40 mA
